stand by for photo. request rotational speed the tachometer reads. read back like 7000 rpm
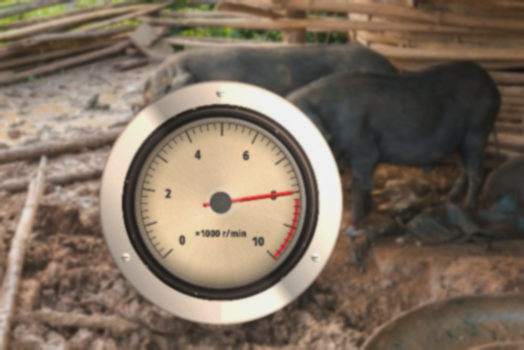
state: 8000 rpm
